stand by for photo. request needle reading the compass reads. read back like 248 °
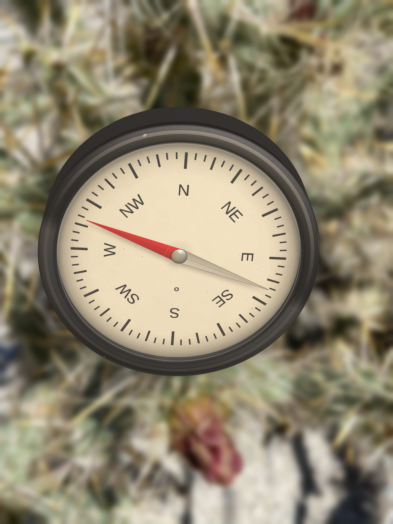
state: 290 °
